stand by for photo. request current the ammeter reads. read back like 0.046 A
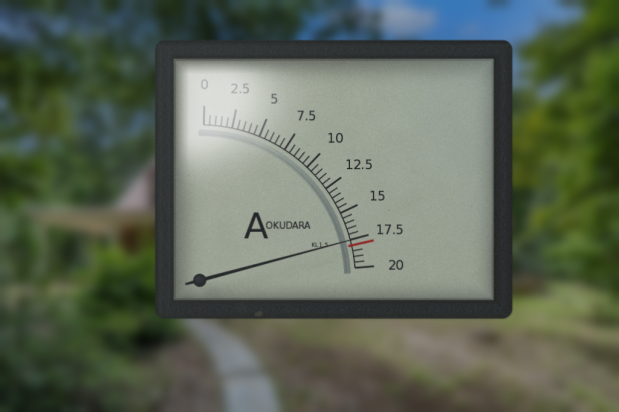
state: 17.5 A
